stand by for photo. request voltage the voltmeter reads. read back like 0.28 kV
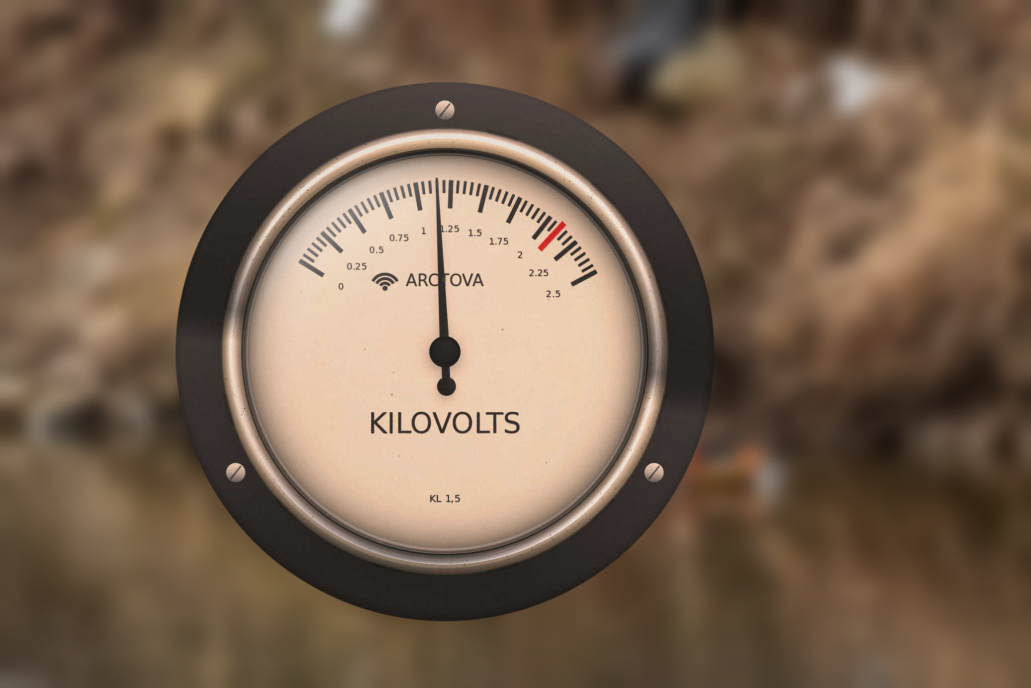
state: 1.15 kV
